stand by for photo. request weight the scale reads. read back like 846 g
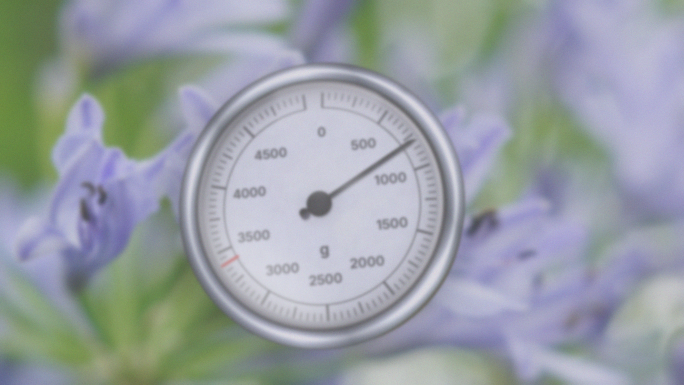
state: 800 g
